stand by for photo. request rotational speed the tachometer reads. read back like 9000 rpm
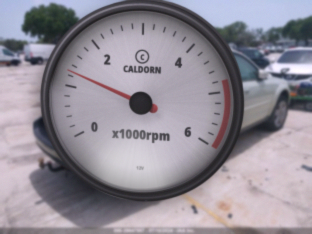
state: 1300 rpm
